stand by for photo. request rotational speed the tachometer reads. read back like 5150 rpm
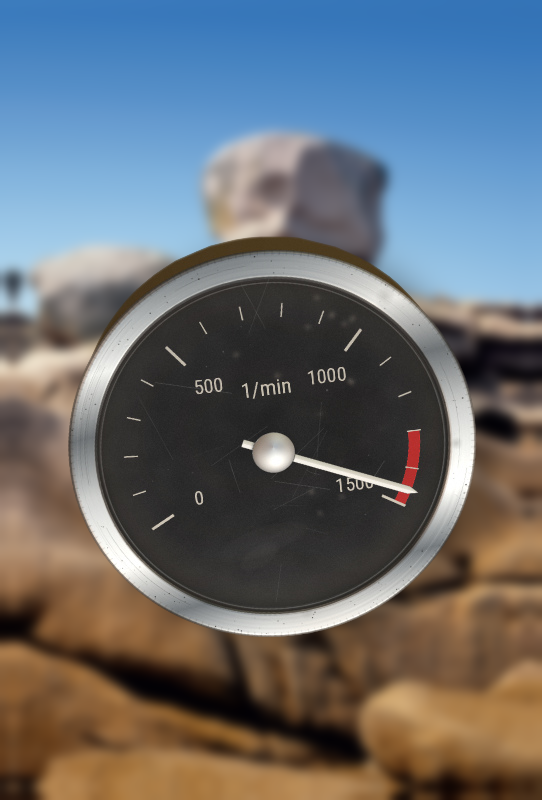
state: 1450 rpm
